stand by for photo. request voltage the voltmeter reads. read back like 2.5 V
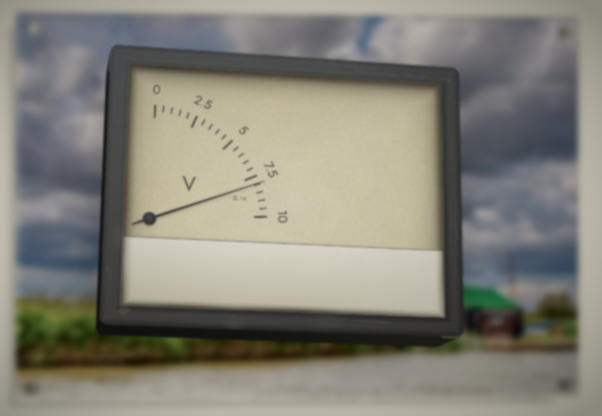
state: 8 V
